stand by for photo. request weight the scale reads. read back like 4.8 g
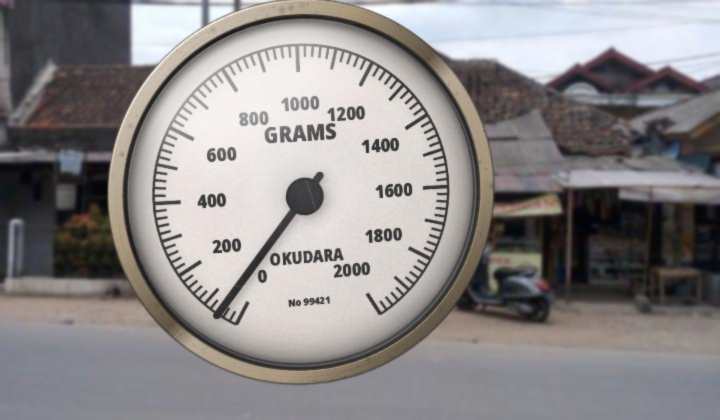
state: 60 g
